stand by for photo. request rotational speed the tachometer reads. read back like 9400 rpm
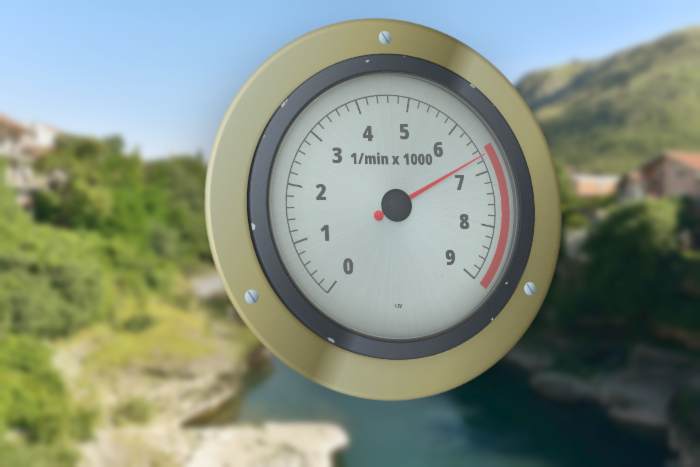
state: 6700 rpm
